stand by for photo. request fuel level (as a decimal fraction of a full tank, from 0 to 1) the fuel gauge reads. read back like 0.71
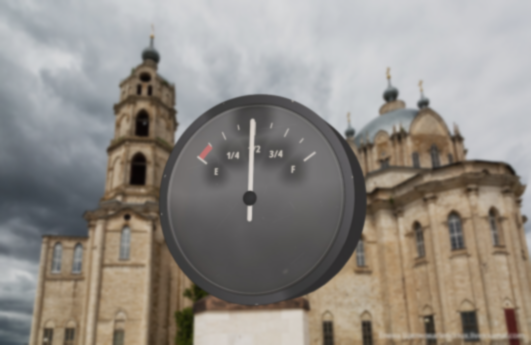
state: 0.5
